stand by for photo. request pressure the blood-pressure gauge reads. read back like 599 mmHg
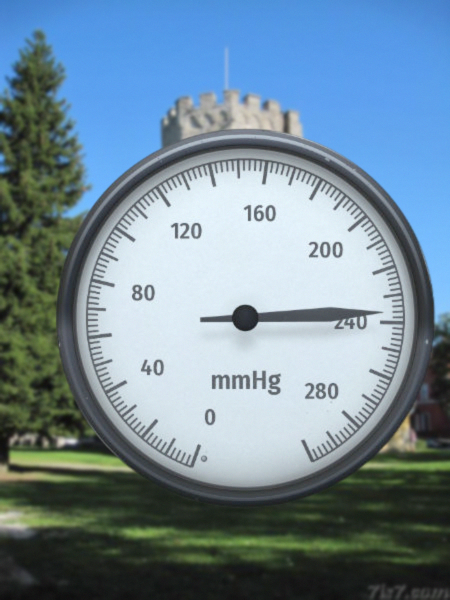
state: 236 mmHg
